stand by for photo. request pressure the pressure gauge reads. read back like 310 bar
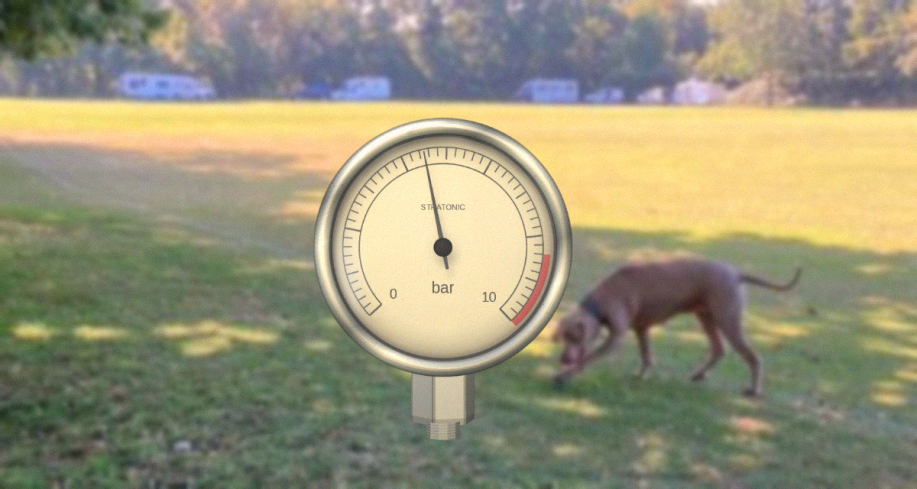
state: 4.5 bar
